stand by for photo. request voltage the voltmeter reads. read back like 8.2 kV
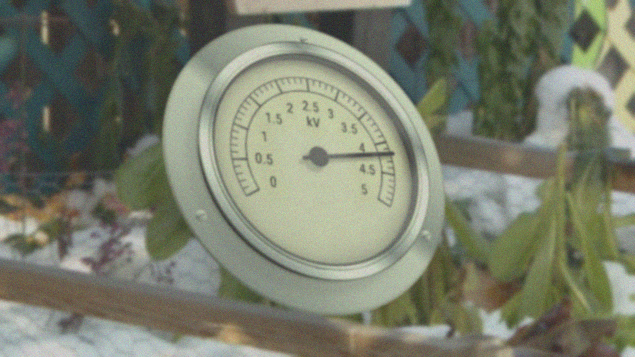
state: 4.2 kV
